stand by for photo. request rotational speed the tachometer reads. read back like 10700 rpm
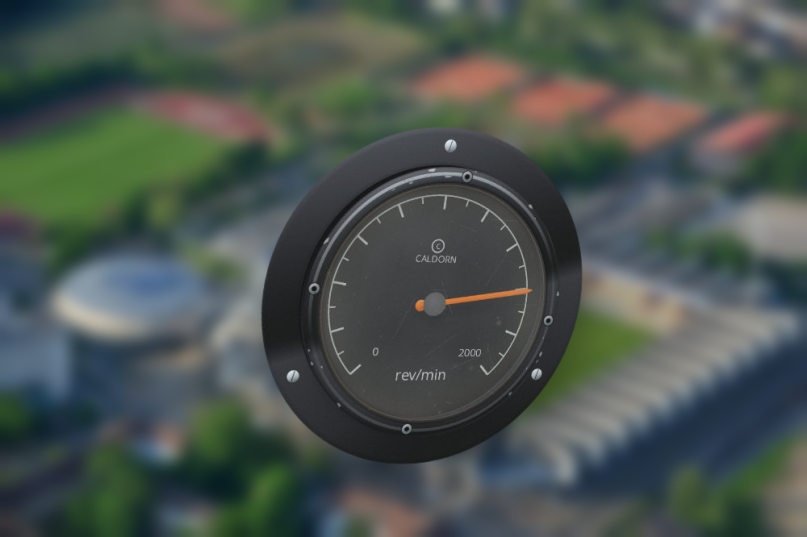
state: 1600 rpm
